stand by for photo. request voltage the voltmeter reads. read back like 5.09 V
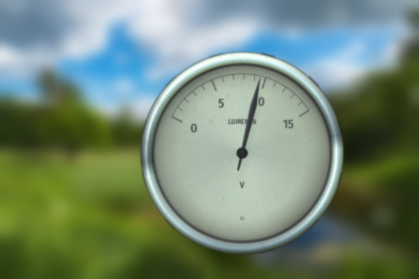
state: 9.5 V
